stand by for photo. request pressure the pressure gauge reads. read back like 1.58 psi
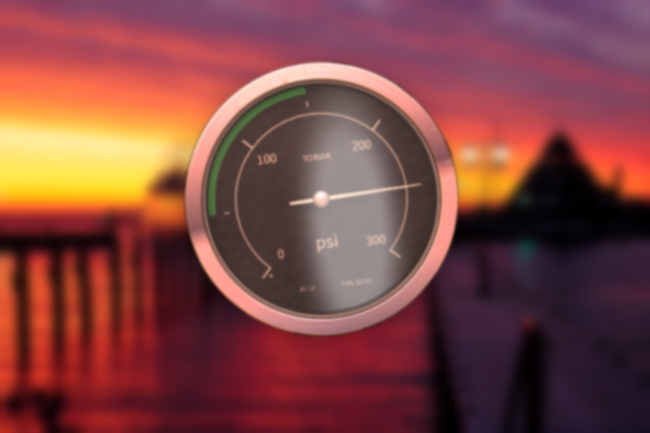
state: 250 psi
